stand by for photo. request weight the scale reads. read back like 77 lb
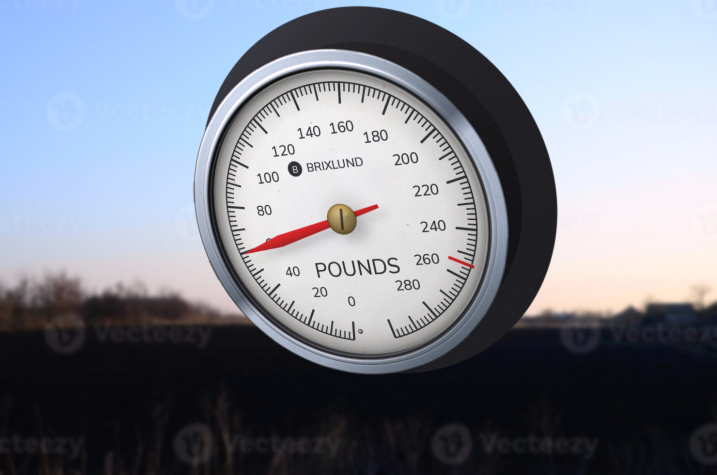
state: 60 lb
